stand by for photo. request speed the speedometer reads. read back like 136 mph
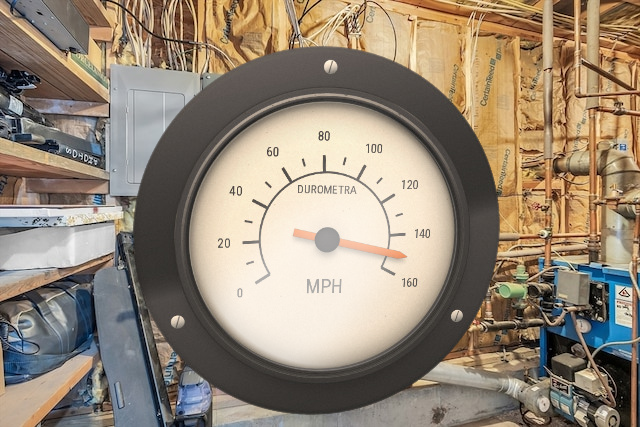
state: 150 mph
